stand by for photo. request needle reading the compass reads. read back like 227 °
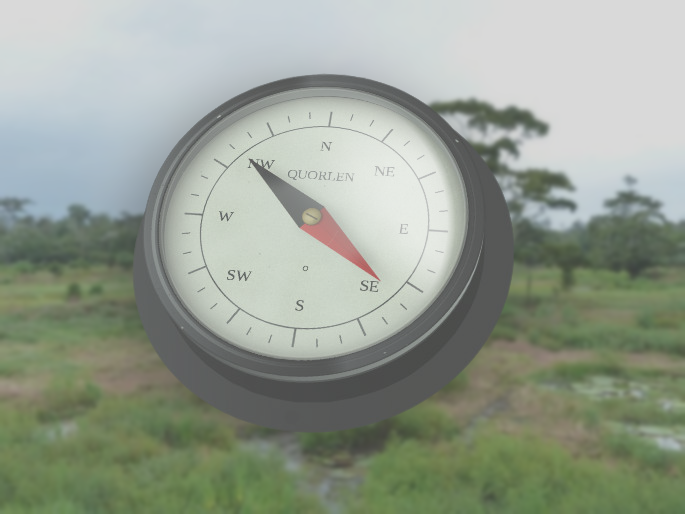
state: 130 °
